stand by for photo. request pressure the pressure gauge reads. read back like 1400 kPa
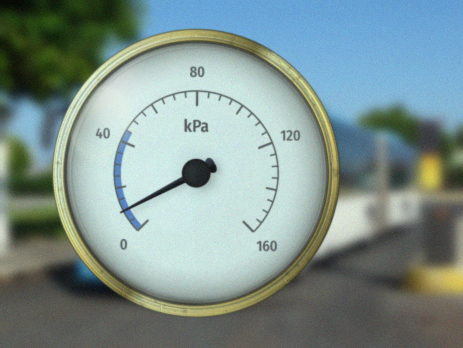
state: 10 kPa
